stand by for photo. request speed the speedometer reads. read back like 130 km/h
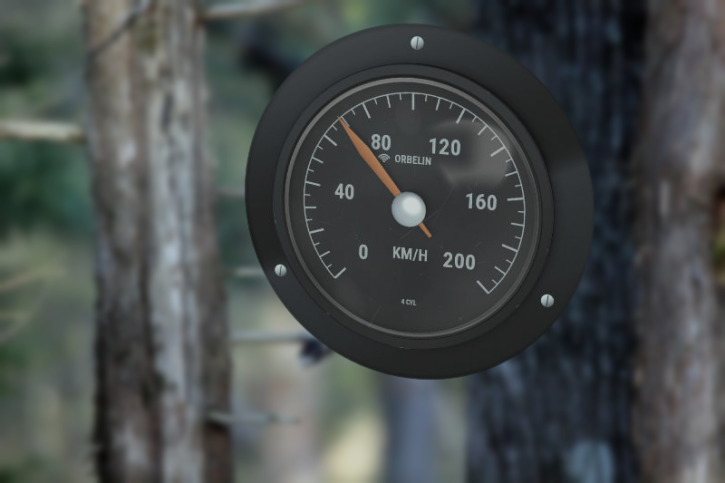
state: 70 km/h
